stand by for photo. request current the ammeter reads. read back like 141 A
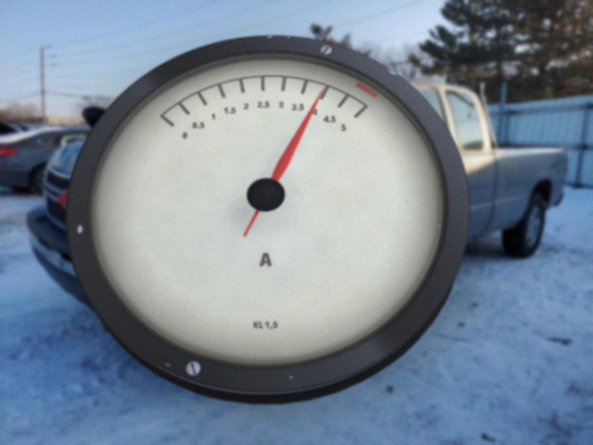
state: 4 A
